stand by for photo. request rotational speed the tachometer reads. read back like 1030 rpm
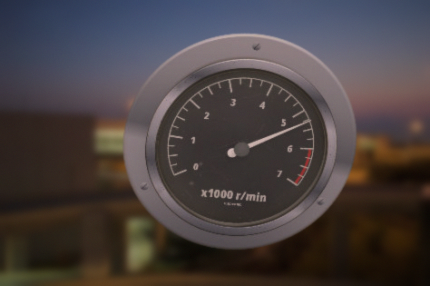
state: 5250 rpm
